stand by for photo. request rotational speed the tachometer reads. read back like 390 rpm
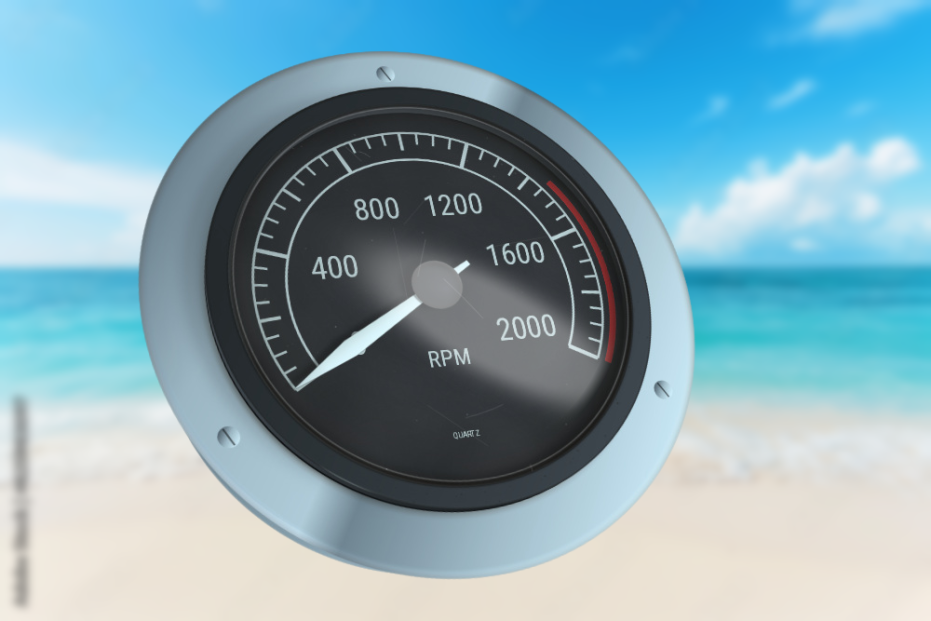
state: 0 rpm
